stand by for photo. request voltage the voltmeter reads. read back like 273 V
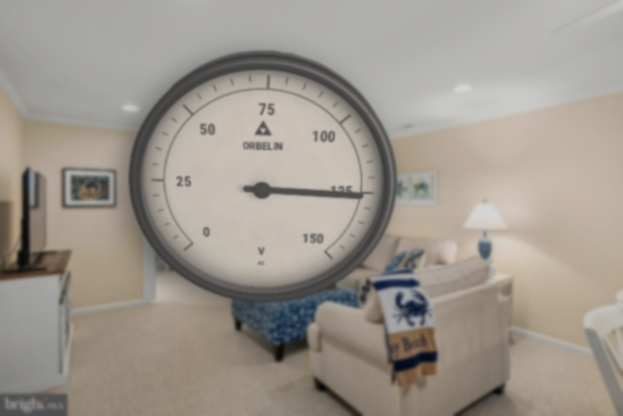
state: 125 V
